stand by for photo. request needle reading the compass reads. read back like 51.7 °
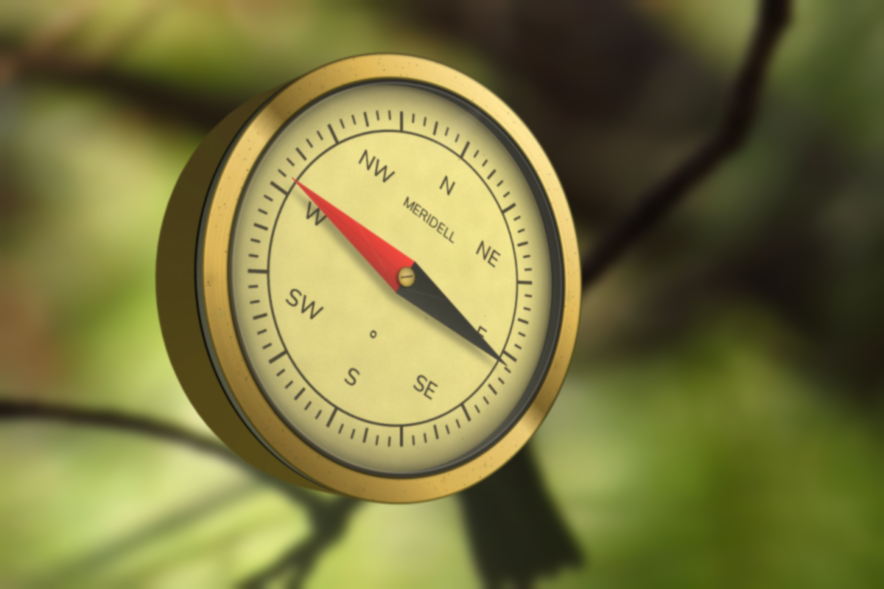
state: 275 °
